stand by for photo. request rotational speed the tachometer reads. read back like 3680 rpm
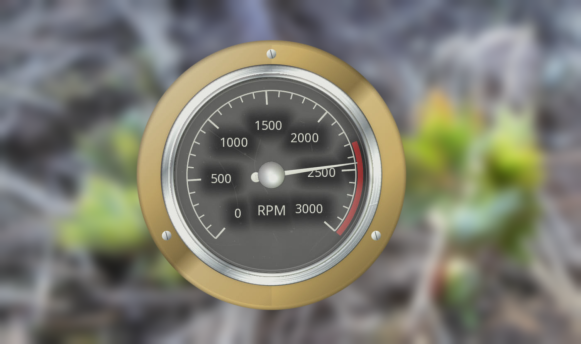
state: 2450 rpm
